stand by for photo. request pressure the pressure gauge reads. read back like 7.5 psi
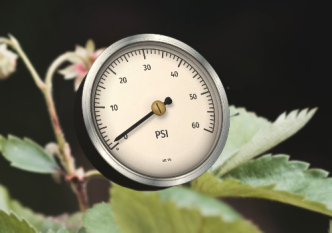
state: 1 psi
